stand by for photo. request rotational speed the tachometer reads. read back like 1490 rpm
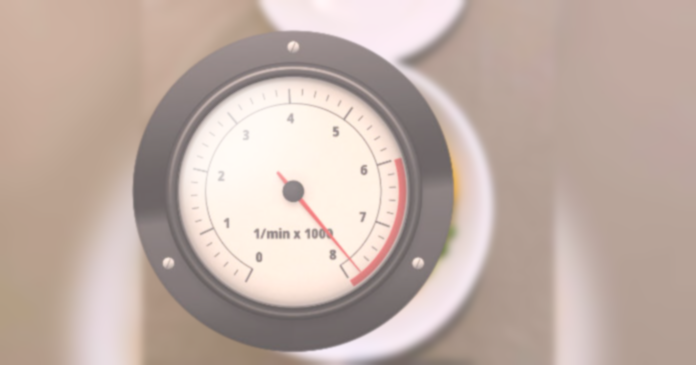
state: 7800 rpm
